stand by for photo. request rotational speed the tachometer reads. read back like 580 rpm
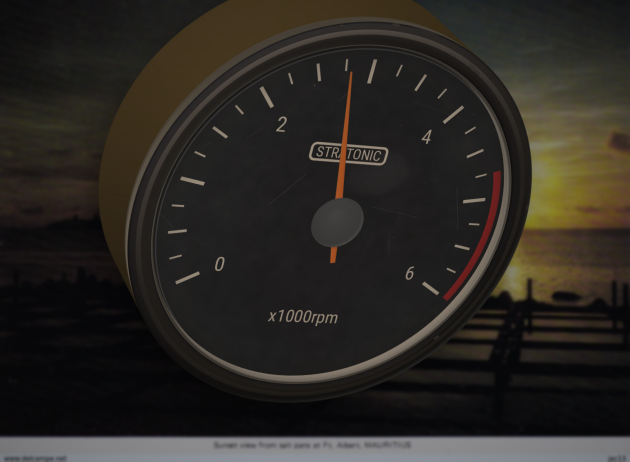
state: 2750 rpm
